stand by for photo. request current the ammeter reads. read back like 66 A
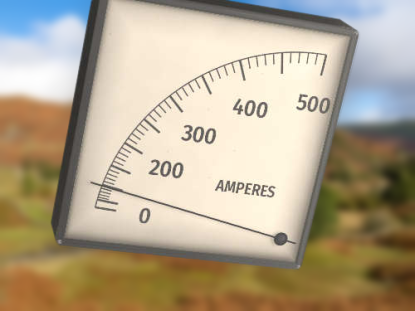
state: 100 A
